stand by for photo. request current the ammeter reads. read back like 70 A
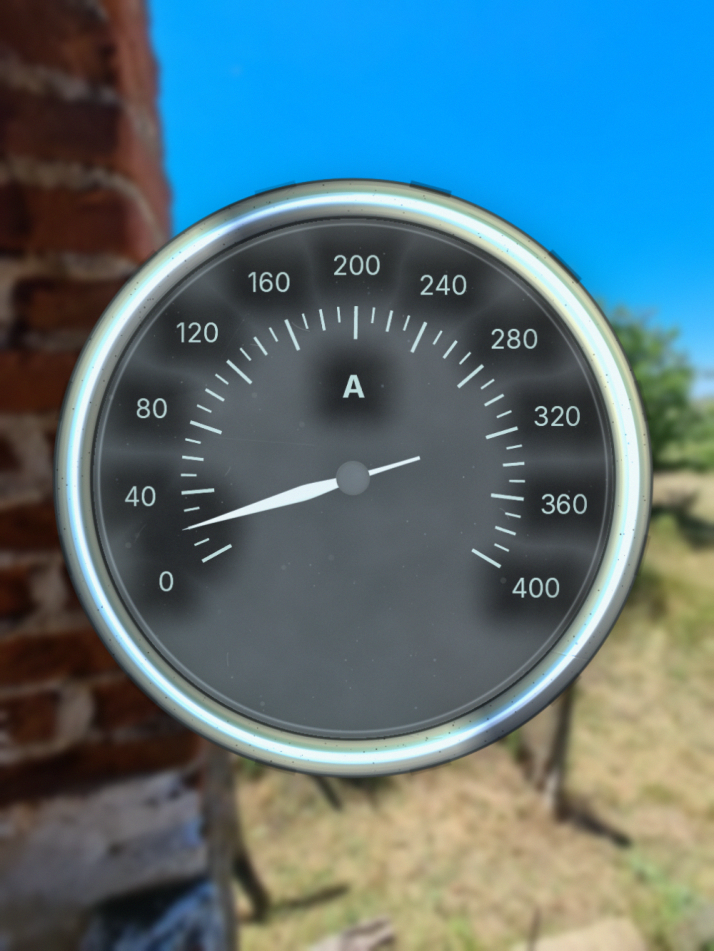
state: 20 A
